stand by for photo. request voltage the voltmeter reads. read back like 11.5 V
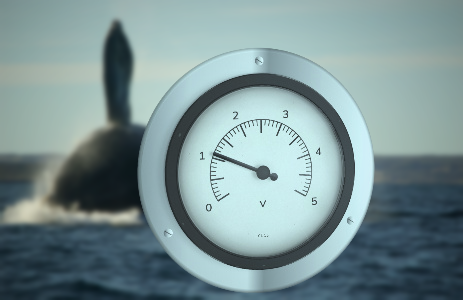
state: 1.1 V
